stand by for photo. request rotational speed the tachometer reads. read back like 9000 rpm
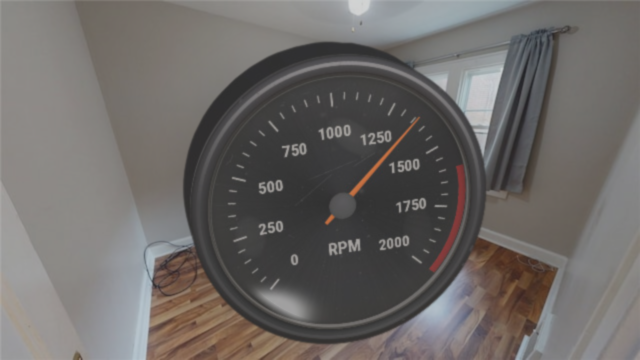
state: 1350 rpm
